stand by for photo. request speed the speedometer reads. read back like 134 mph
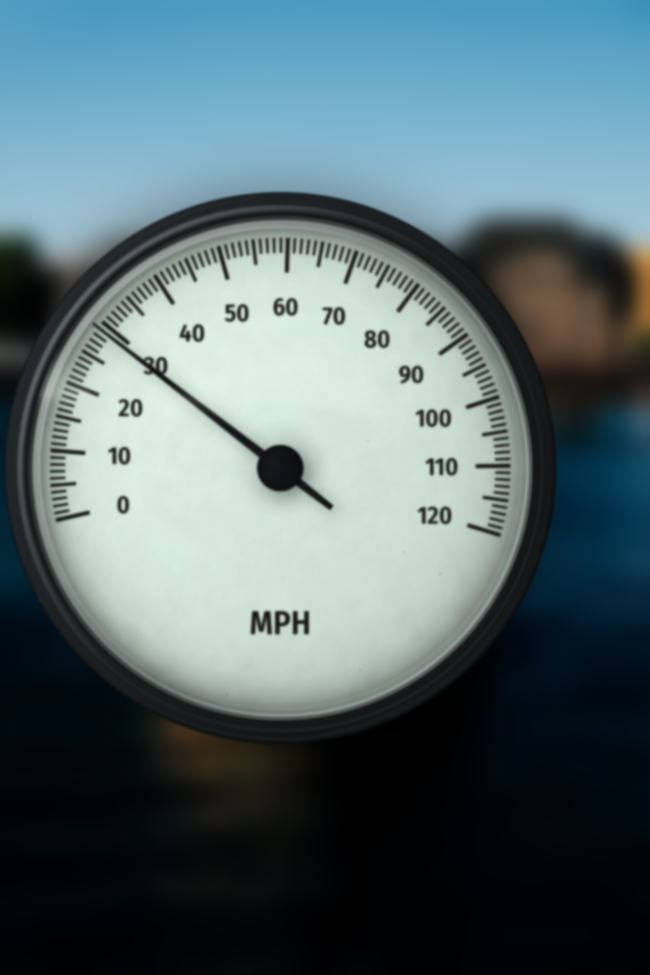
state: 29 mph
